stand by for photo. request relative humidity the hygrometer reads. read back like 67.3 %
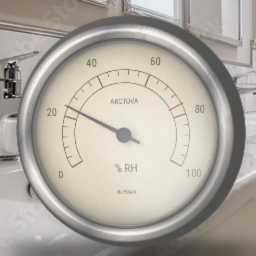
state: 24 %
